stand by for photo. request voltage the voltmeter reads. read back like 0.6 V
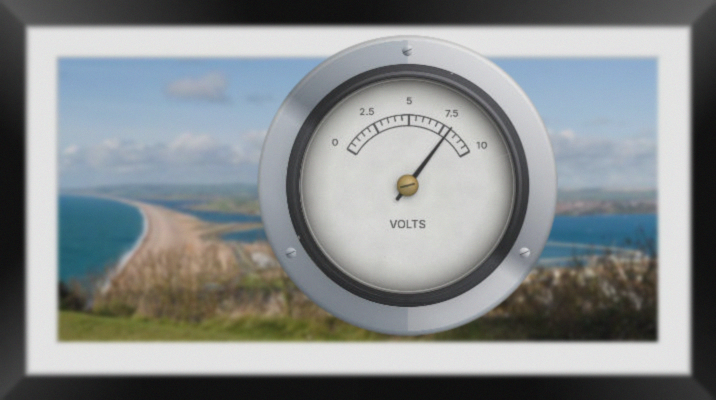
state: 8 V
